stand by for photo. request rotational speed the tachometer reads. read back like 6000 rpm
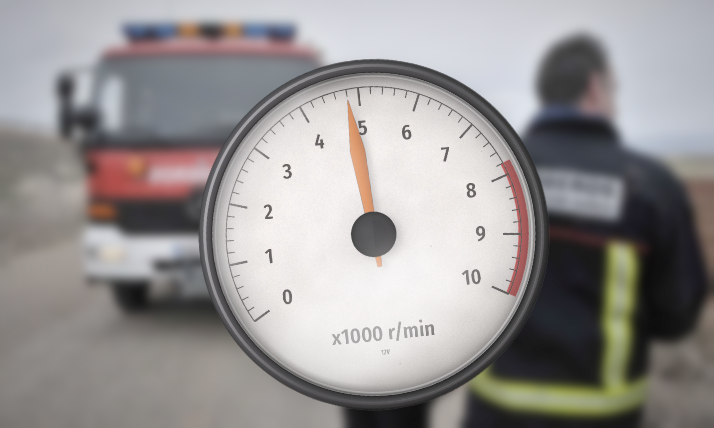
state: 4800 rpm
